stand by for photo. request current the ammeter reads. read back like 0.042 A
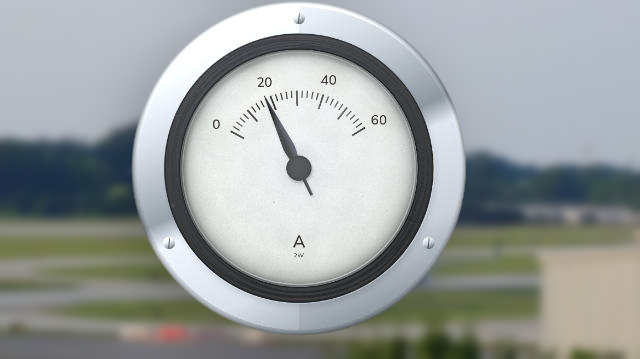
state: 18 A
